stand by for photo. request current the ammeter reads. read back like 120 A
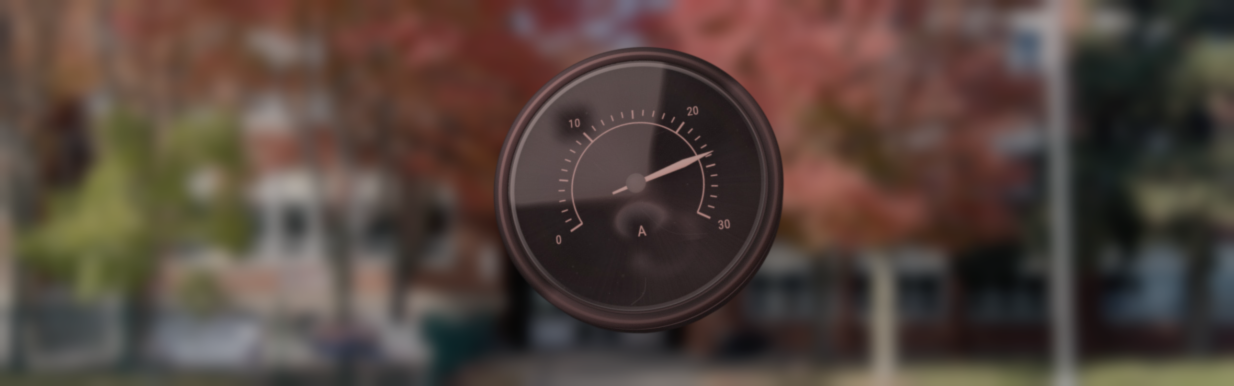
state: 24 A
